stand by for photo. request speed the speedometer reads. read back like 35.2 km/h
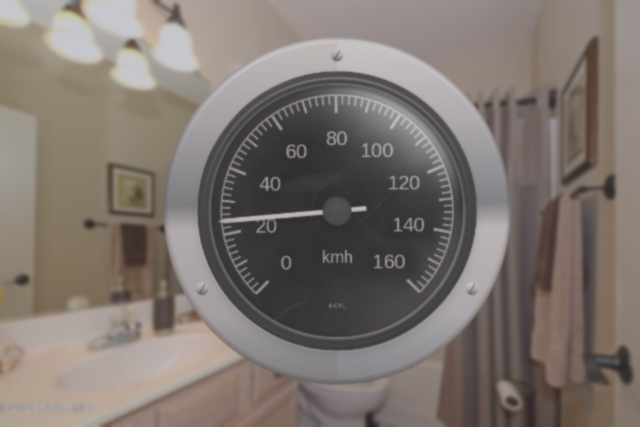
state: 24 km/h
